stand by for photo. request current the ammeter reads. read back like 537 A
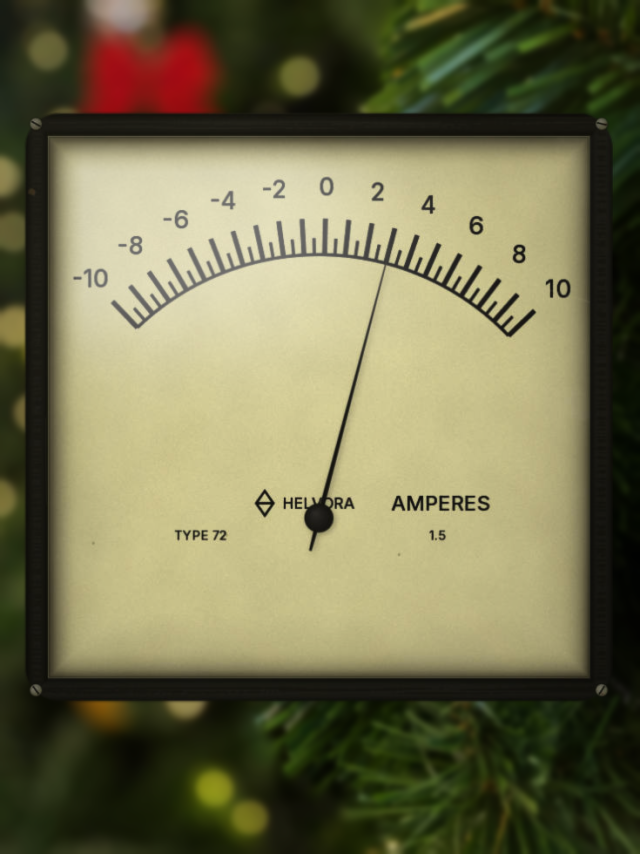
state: 3 A
